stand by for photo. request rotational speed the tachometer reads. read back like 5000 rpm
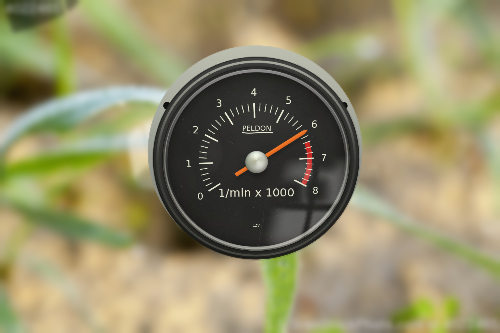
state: 6000 rpm
